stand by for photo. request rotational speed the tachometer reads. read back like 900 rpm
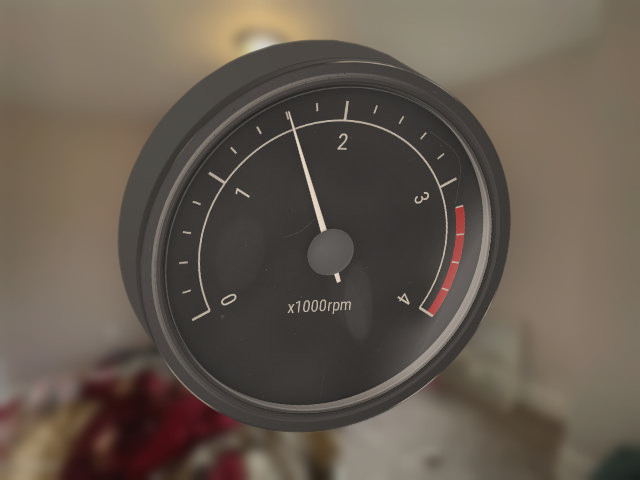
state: 1600 rpm
